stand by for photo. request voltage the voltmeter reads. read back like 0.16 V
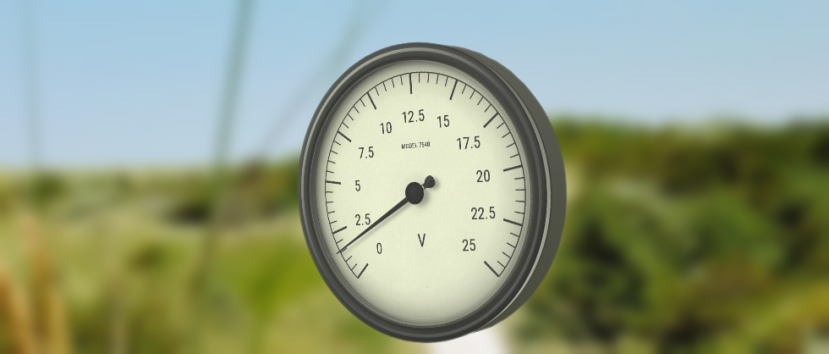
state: 1.5 V
